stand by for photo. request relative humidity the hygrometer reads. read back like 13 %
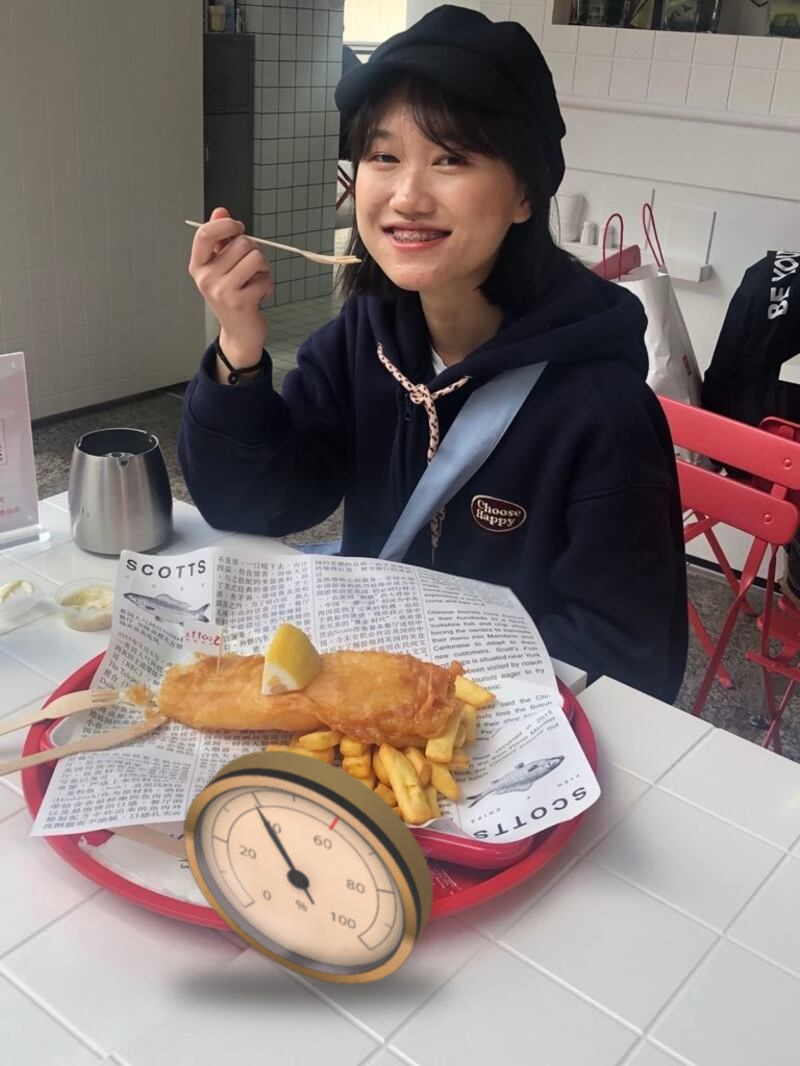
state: 40 %
